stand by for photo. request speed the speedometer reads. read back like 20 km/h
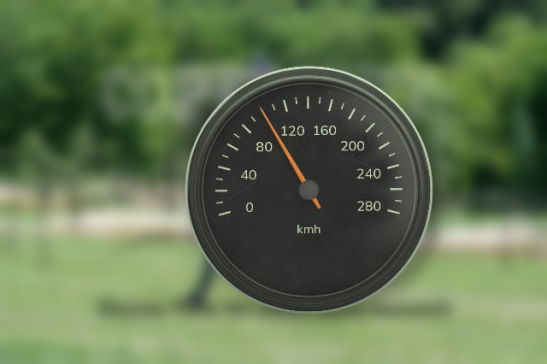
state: 100 km/h
